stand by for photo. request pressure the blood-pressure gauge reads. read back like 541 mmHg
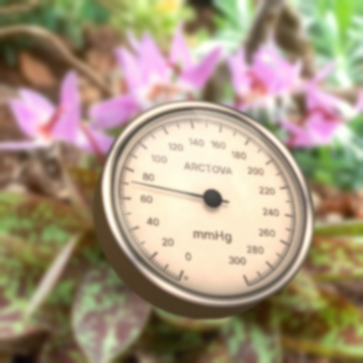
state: 70 mmHg
